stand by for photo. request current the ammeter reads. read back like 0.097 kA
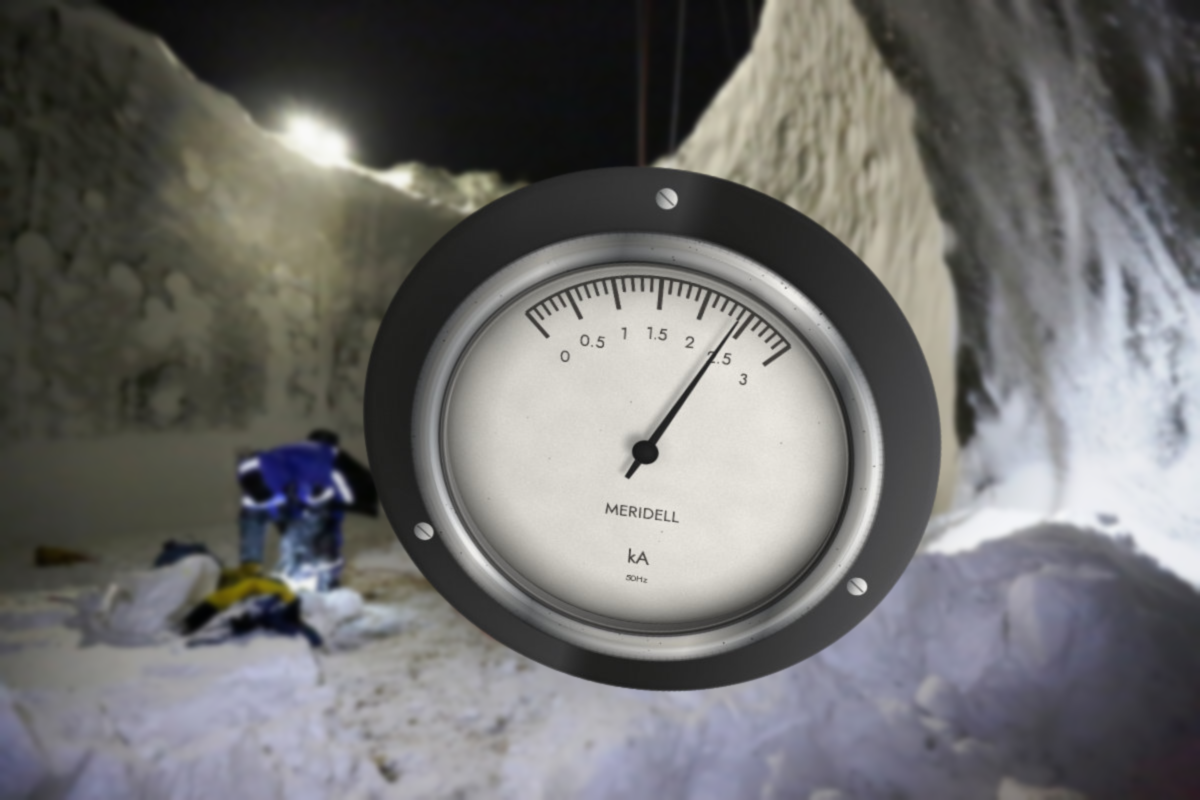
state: 2.4 kA
